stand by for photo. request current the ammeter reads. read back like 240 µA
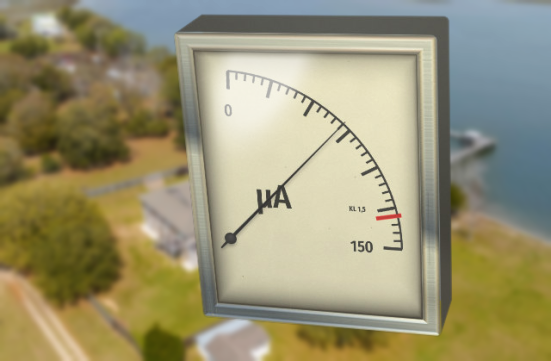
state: 70 µA
